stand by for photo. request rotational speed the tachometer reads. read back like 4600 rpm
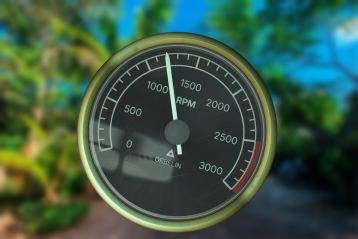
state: 1200 rpm
